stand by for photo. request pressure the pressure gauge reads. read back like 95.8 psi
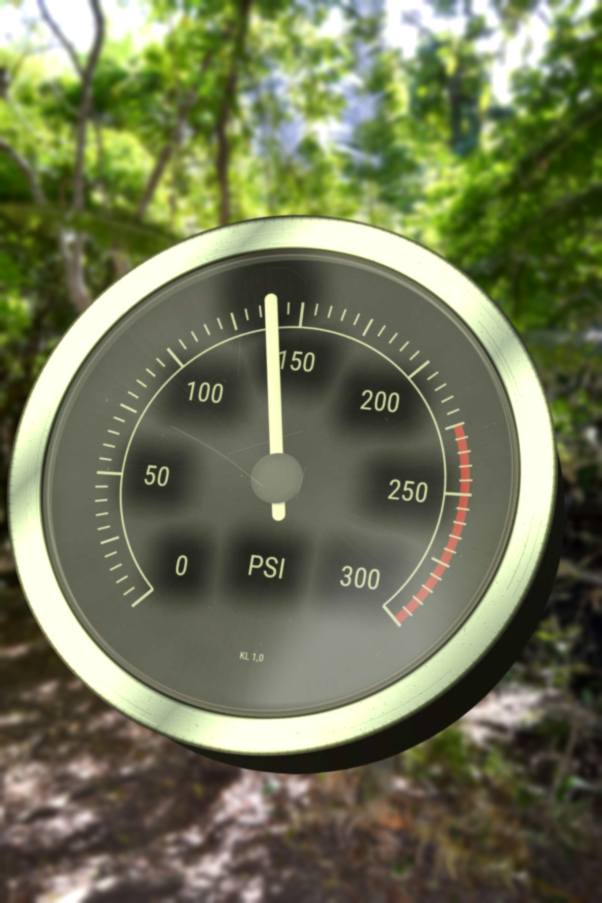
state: 140 psi
